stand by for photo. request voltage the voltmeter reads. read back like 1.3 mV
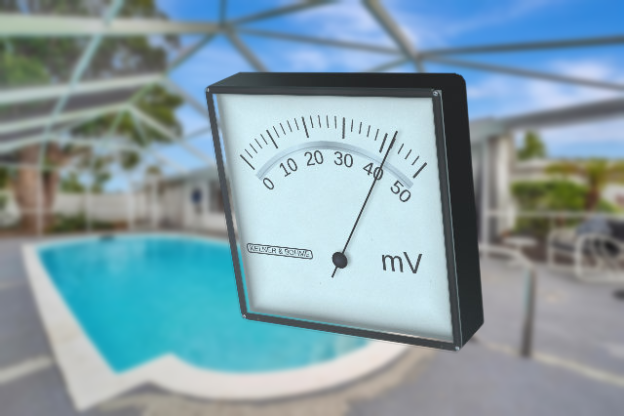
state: 42 mV
